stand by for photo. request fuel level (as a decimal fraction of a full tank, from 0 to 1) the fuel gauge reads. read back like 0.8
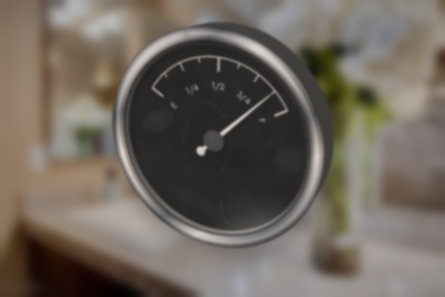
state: 0.875
